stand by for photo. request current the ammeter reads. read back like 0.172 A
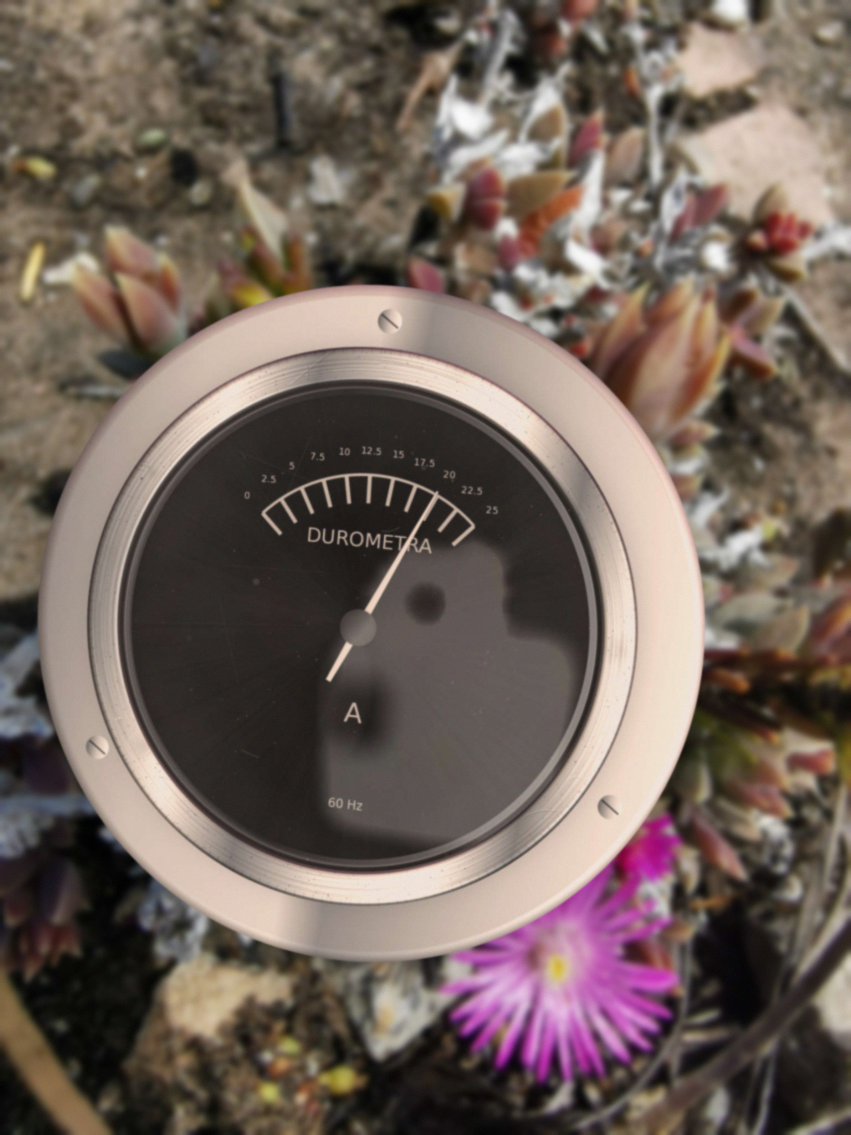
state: 20 A
